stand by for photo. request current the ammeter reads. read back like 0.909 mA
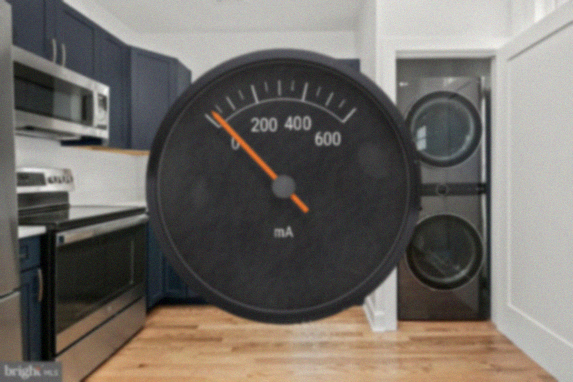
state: 25 mA
